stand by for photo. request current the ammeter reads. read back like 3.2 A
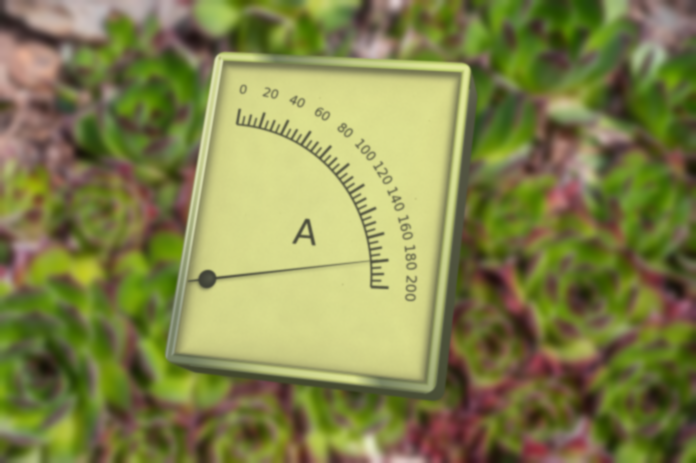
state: 180 A
